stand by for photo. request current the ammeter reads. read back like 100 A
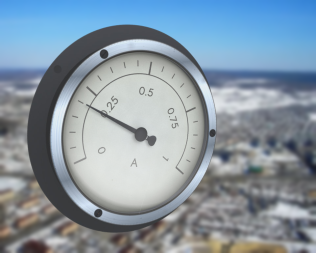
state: 0.2 A
